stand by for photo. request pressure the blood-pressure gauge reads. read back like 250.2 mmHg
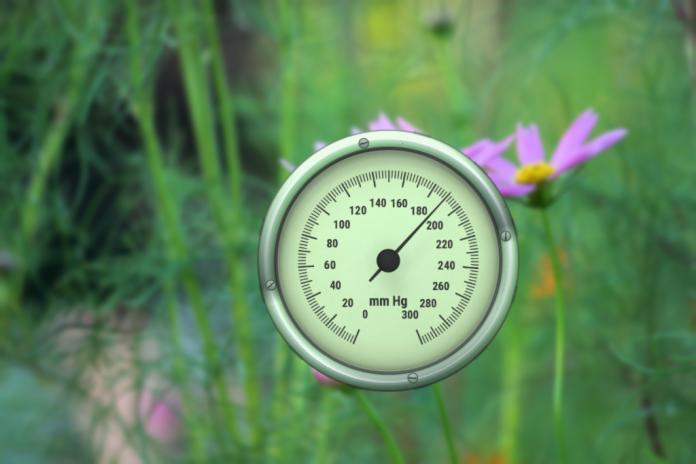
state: 190 mmHg
